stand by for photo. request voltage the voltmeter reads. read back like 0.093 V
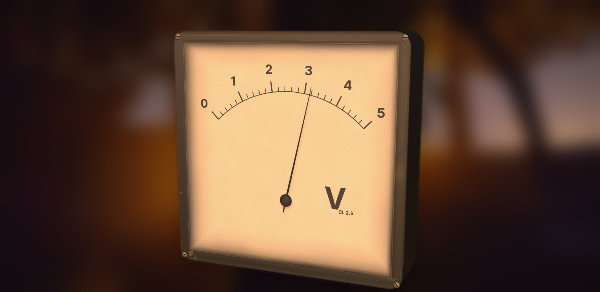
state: 3.2 V
